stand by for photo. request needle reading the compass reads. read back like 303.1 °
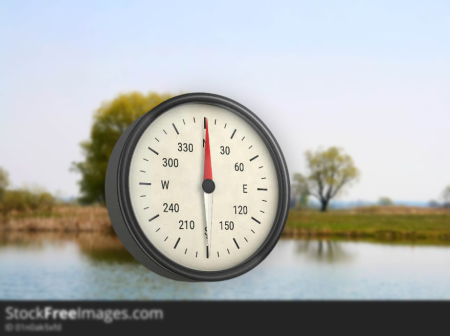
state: 0 °
